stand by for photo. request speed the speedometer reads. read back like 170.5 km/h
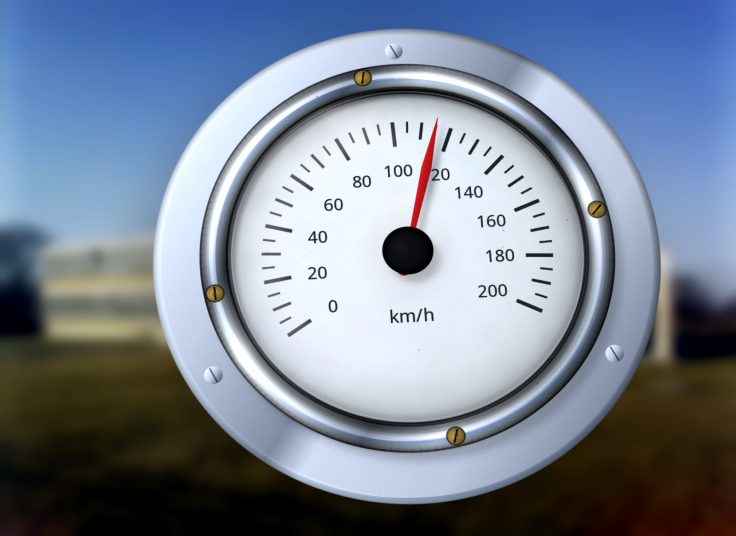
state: 115 km/h
